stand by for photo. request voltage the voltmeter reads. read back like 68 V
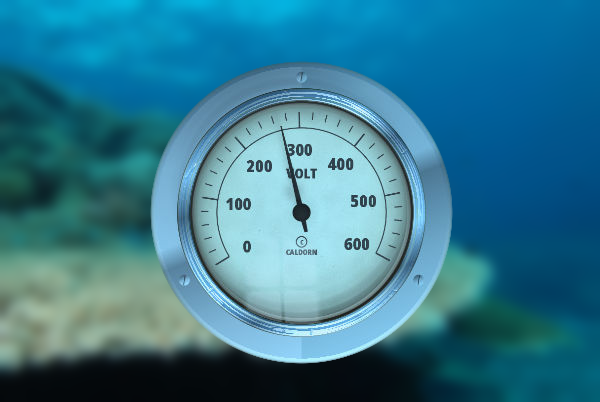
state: 270 V
